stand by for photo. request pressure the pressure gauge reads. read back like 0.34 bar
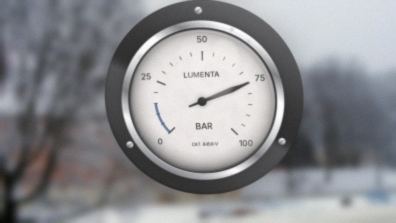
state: 75 bar
